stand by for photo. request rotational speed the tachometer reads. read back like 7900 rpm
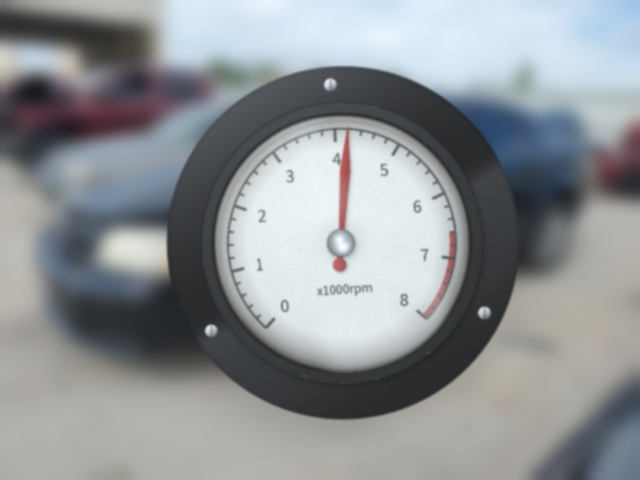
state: 4200 rpm
